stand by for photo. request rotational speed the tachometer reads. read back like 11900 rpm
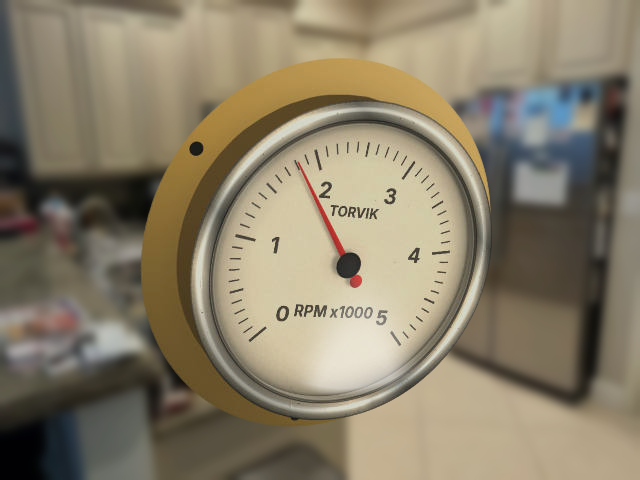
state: 1800 rpm
